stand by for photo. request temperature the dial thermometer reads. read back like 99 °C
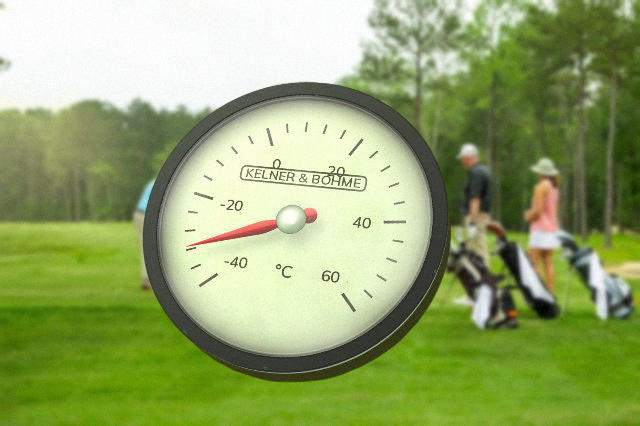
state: -32 °C
